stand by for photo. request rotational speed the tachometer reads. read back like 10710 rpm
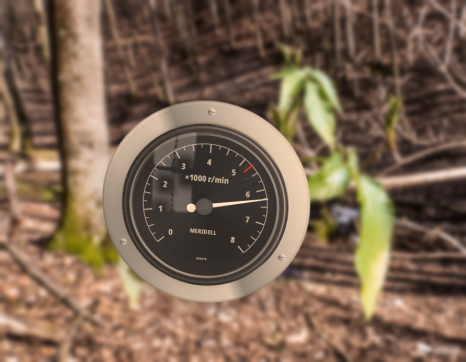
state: 6250 rpm
